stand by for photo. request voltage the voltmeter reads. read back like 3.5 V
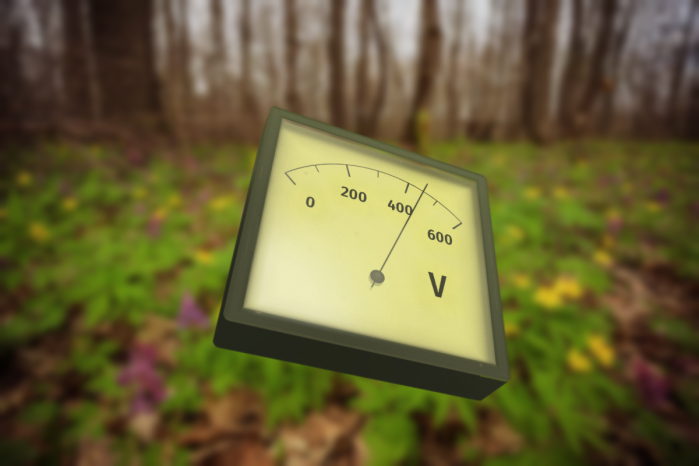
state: 450 V
